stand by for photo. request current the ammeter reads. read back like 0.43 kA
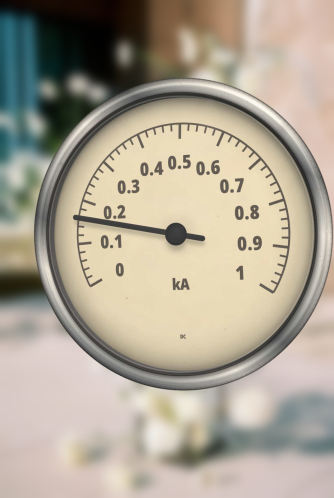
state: 0.16 kA
